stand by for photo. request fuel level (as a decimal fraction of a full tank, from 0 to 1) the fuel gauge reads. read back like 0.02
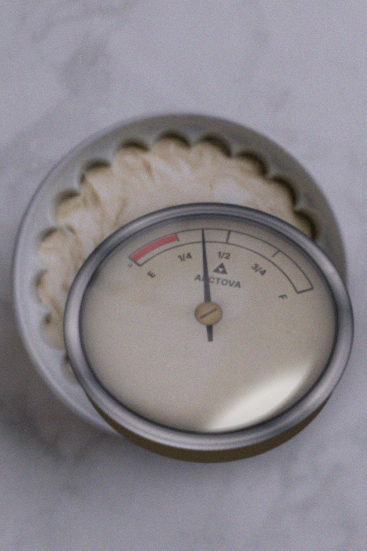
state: 0.375
